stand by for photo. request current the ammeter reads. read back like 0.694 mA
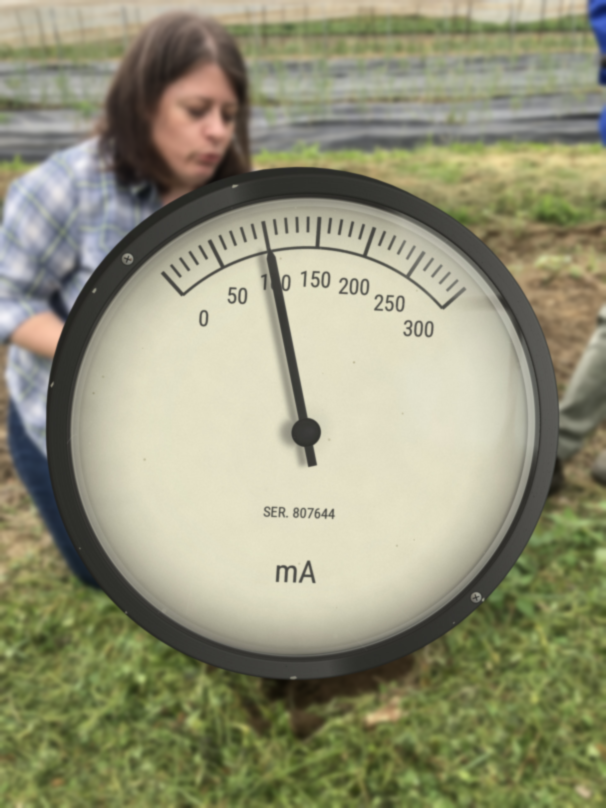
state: 100 mA
